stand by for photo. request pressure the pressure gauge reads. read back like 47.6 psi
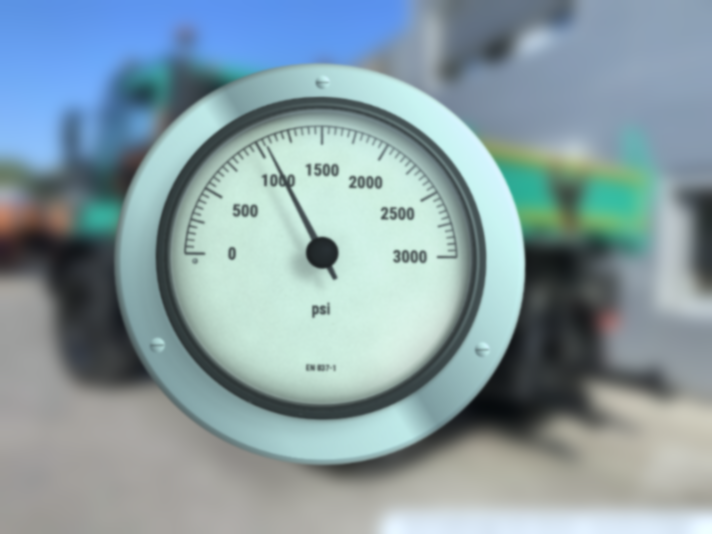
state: 1050 psi
